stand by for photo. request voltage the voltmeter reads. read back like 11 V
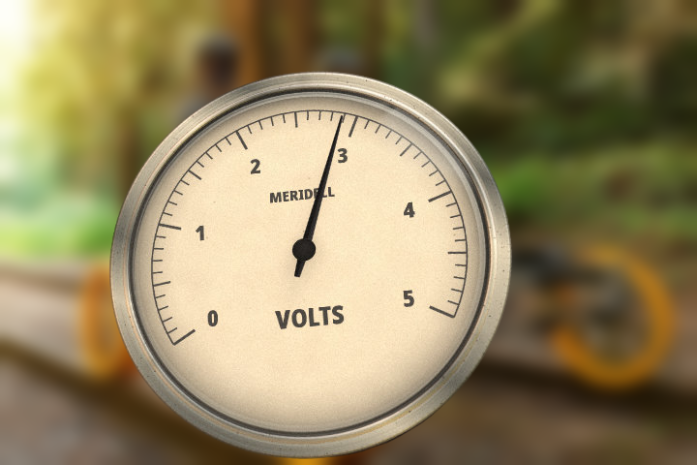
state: 2.9 V
